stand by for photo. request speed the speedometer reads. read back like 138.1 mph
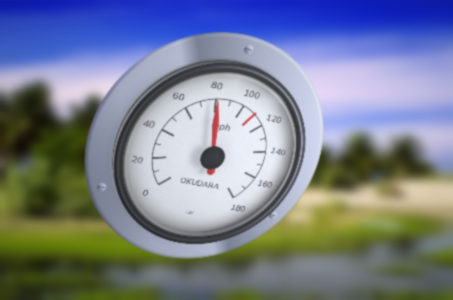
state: 80 mph
